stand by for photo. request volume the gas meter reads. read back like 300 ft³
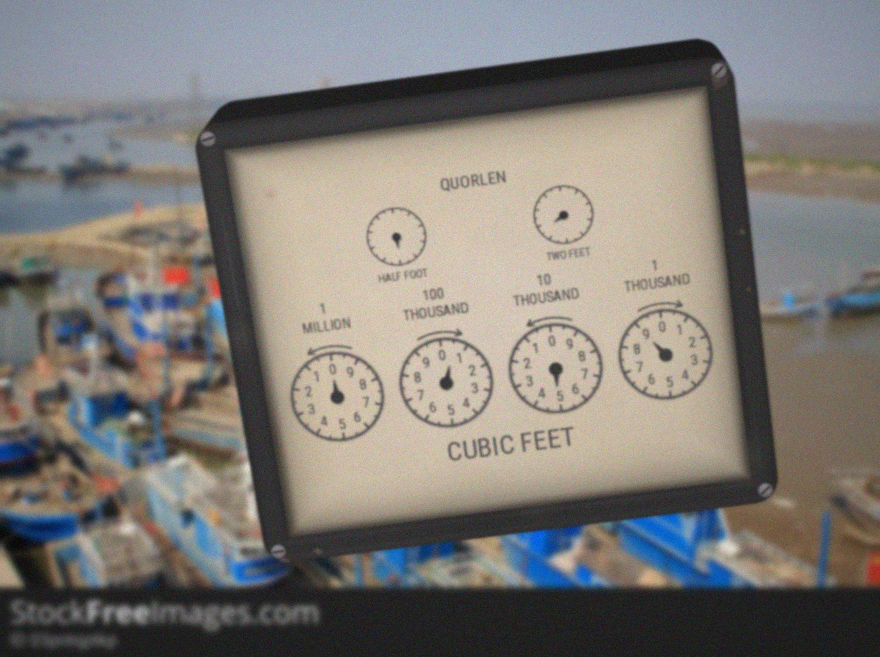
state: 4900 ft³
